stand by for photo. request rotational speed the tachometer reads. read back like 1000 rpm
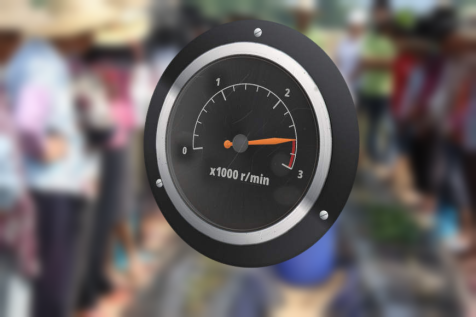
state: 2600 rpm
